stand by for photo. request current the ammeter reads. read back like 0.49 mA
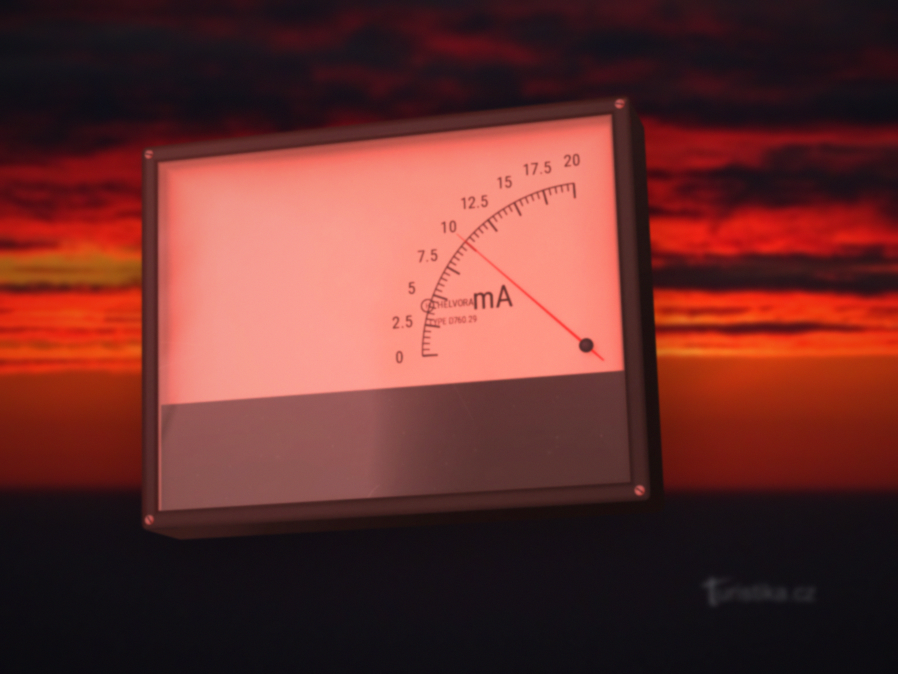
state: 10 mA
